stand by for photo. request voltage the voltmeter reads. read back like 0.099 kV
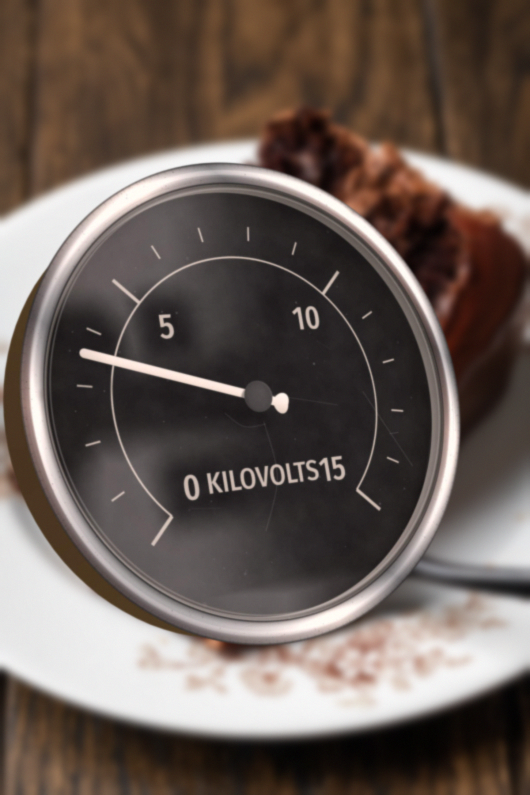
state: 3.5 kV
